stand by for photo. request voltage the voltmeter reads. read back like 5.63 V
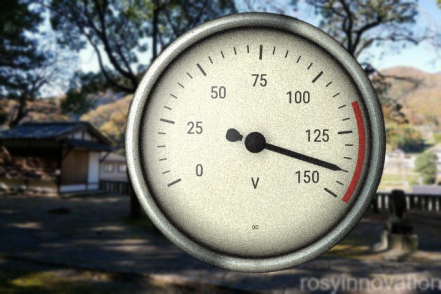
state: 140 V
